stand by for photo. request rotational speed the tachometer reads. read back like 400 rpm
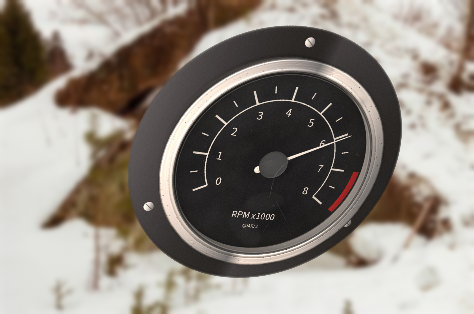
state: 6000 rpm
